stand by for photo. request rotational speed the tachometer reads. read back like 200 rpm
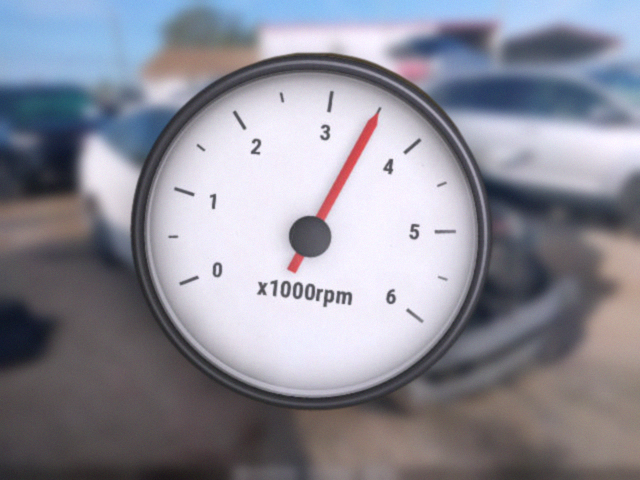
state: 3500 rpm
